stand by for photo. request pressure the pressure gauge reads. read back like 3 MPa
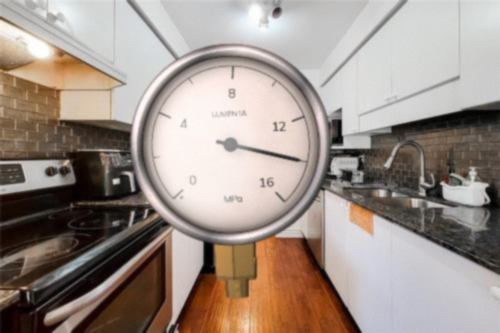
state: 14 MPa
